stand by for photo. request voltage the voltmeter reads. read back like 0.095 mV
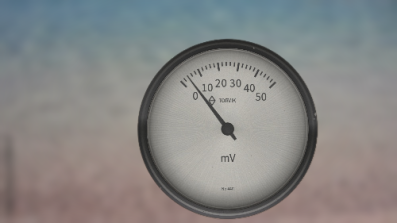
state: 4 mV
